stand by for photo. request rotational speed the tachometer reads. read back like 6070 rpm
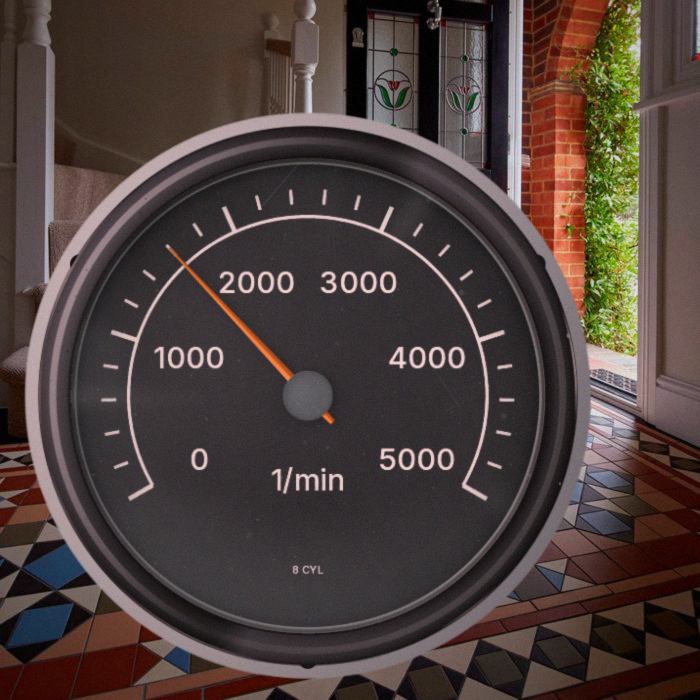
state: 1600 rpm
